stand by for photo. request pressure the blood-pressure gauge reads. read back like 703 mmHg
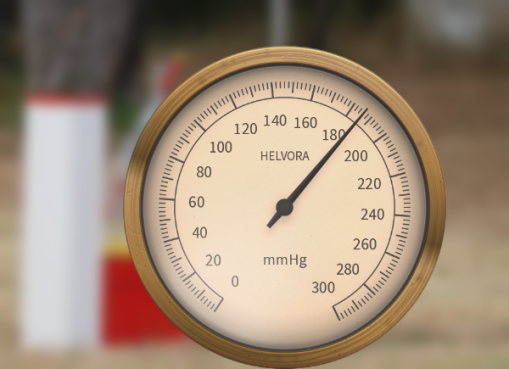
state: 186 mmHg
